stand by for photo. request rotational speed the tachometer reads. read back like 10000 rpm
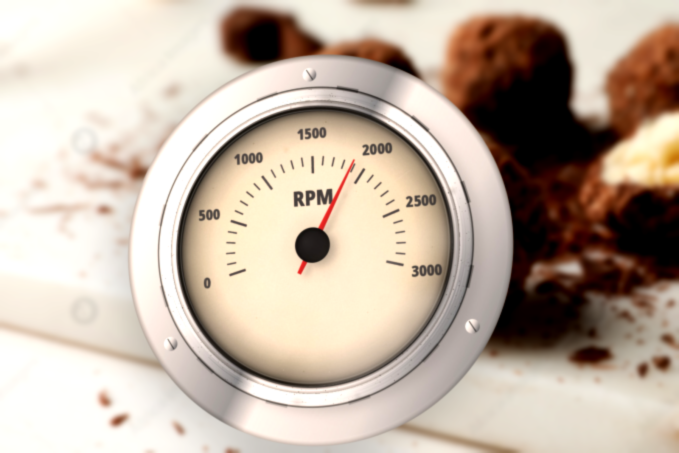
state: 1900 rpm
